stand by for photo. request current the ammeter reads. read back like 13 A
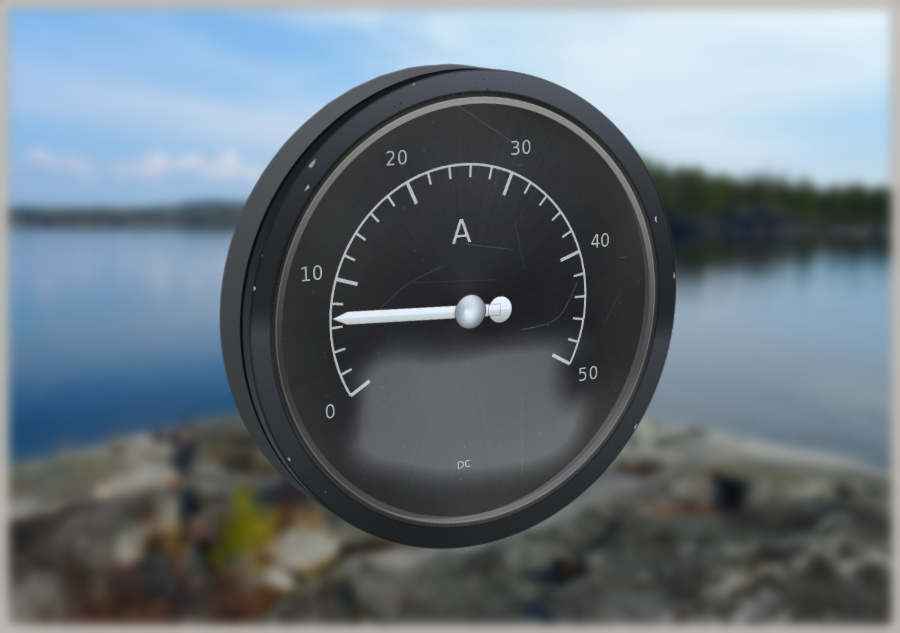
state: 7 A
